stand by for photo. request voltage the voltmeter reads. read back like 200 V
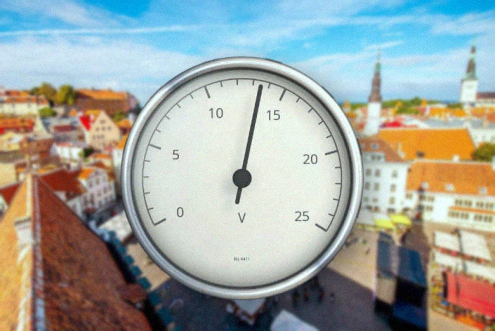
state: 13.5 V
